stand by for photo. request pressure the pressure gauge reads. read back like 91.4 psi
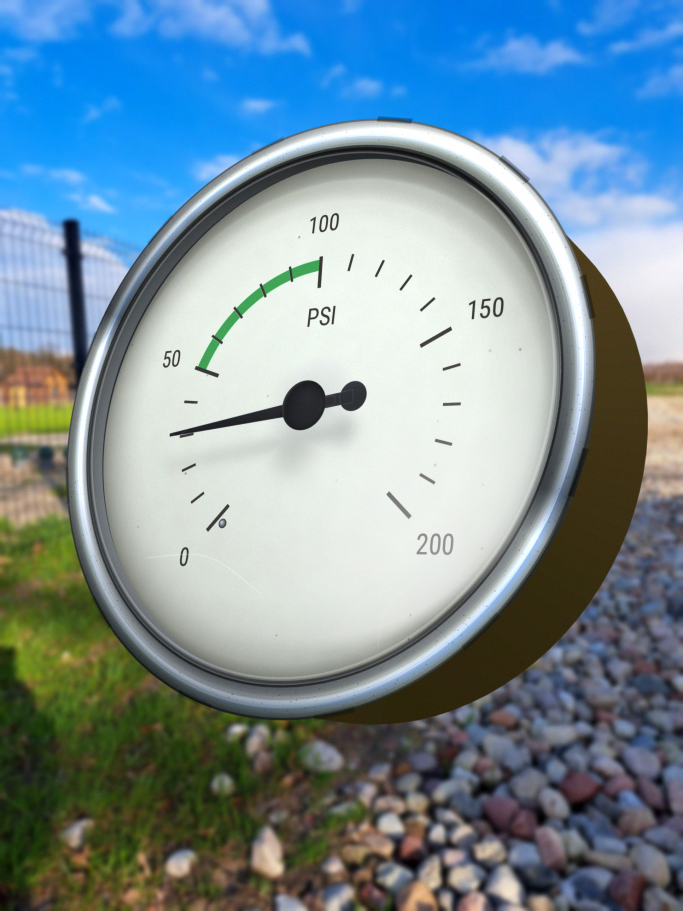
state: 30 psi
